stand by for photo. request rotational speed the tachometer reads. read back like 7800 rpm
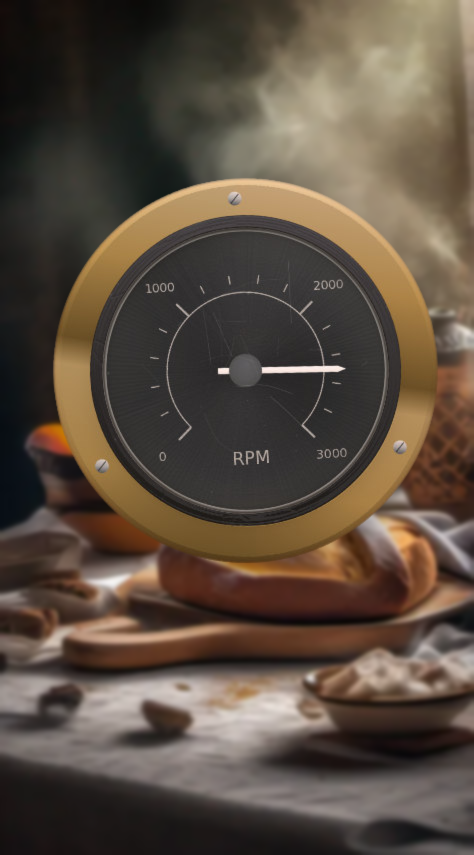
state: 2500 rpm
